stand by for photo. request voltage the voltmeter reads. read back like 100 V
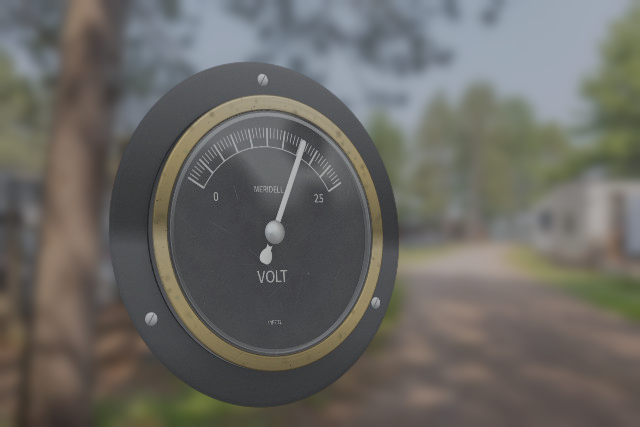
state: 17.5 V
